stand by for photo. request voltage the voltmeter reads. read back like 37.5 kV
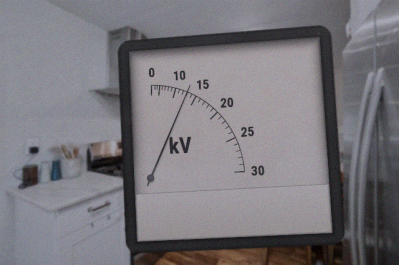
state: 13 kV
